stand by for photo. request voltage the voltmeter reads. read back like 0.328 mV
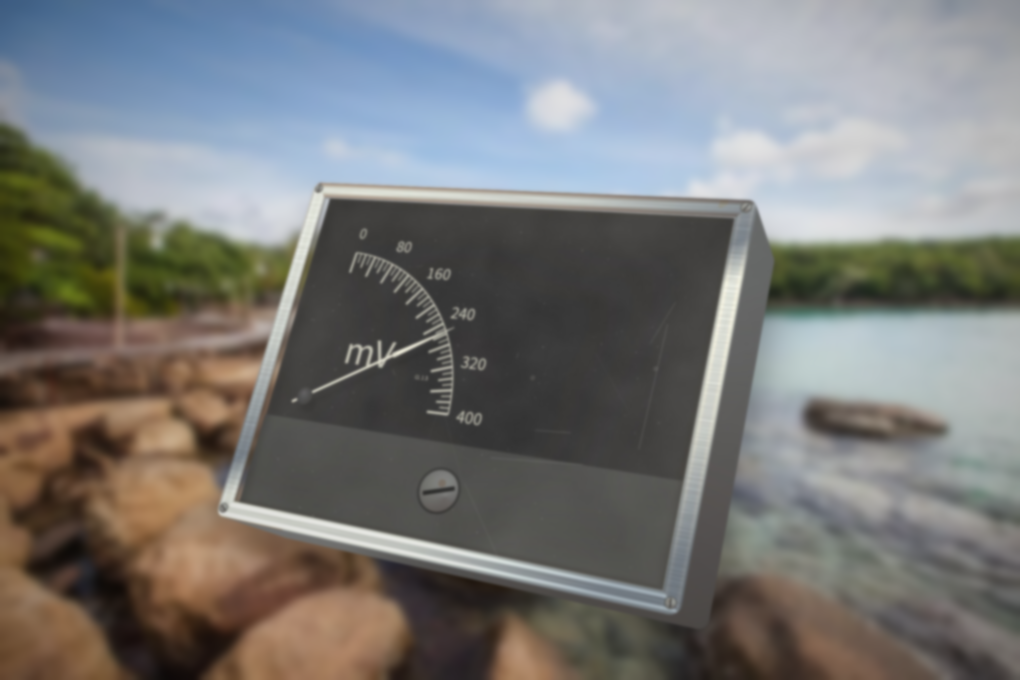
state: 260 mV
